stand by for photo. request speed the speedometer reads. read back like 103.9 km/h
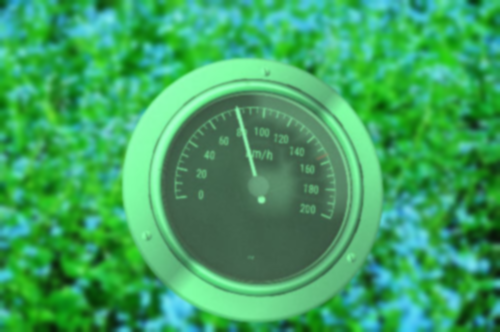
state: 80 km/h
